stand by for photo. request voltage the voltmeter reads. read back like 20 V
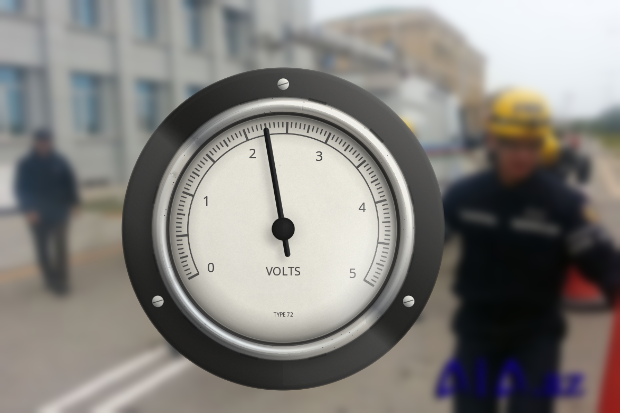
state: 2.25 V
